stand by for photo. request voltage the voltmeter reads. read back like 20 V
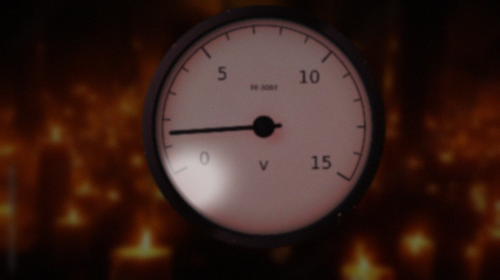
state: 1.5 V
